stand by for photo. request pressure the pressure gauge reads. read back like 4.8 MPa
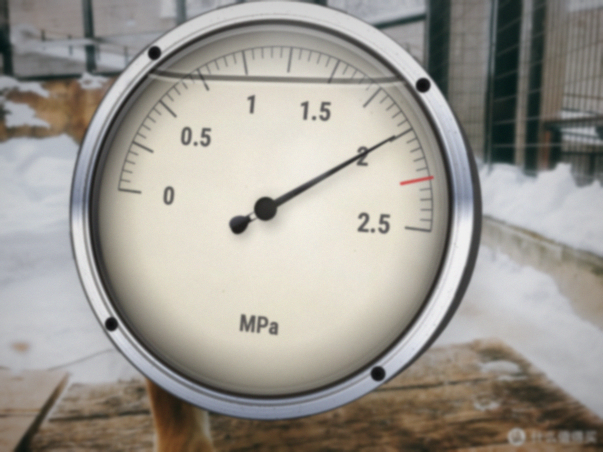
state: 2 MPa
